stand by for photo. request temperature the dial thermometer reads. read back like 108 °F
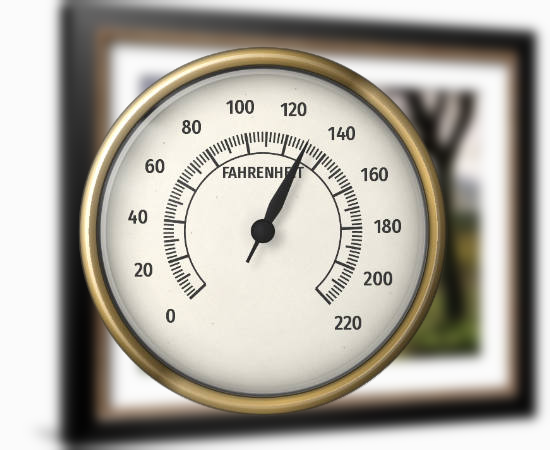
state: 130 °F
